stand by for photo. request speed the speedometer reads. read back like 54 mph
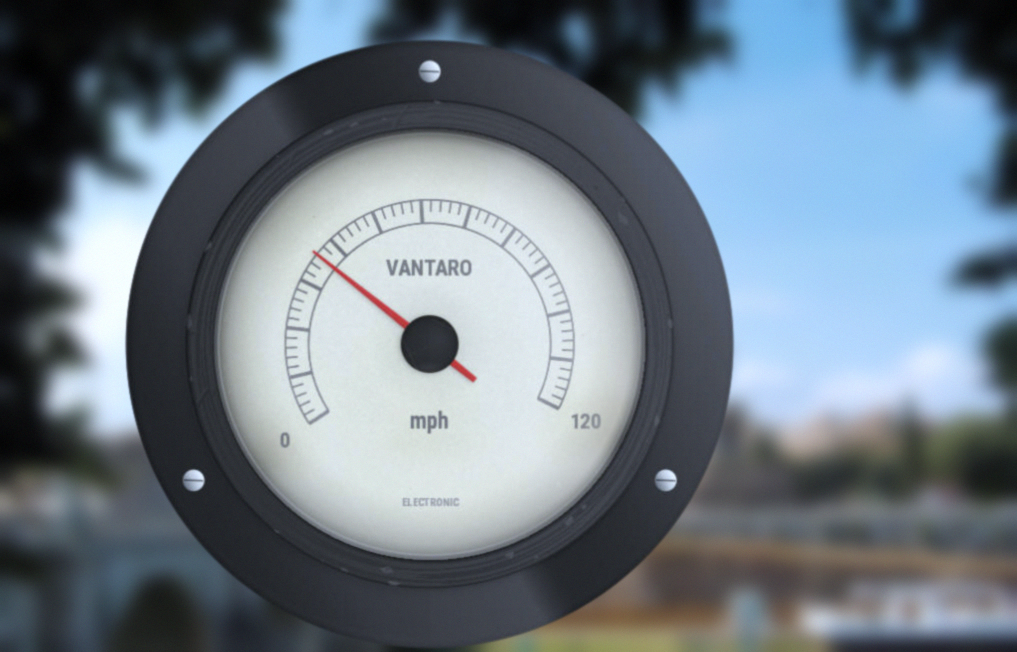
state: 36 mph
